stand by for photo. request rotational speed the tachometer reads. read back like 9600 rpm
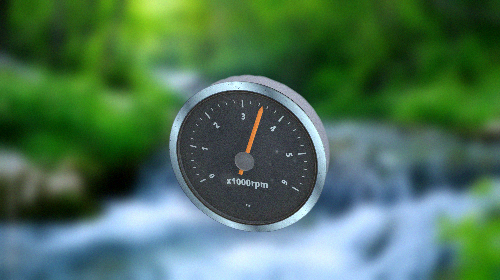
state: 3500 rpm
